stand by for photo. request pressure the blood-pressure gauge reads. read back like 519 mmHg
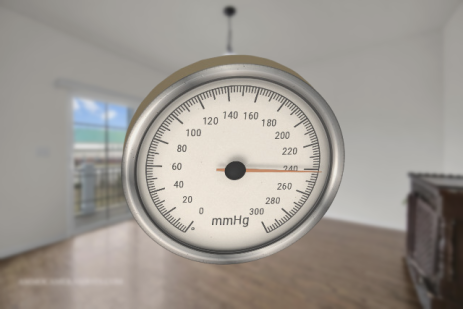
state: 240 mmHg
